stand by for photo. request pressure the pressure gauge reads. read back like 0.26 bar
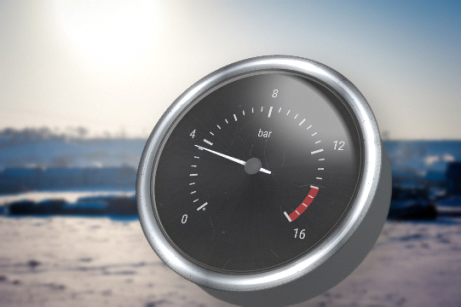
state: 3.5 bar
